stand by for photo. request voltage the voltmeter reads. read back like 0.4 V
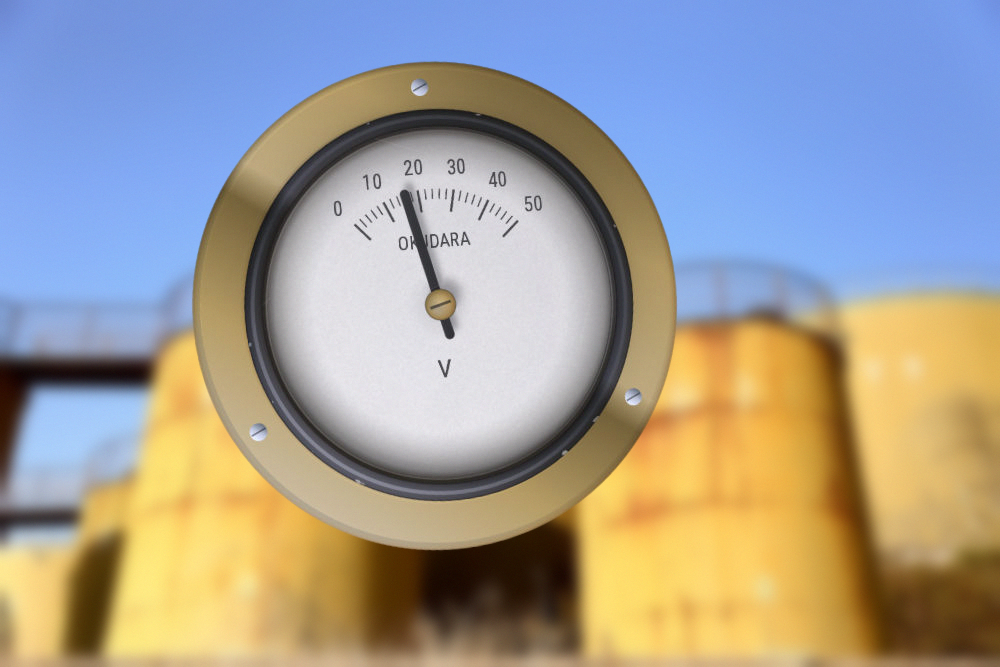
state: 16 V
